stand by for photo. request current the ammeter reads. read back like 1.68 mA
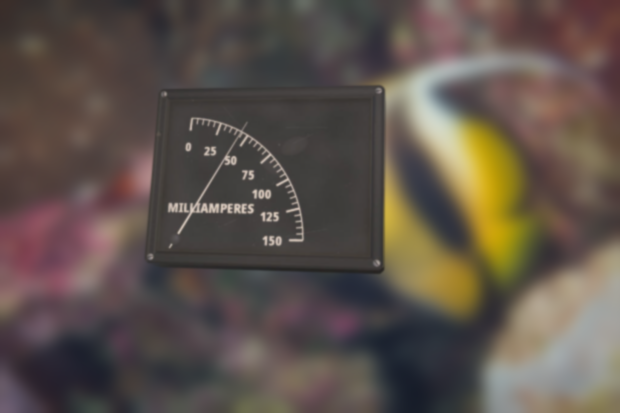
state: 45 mA
